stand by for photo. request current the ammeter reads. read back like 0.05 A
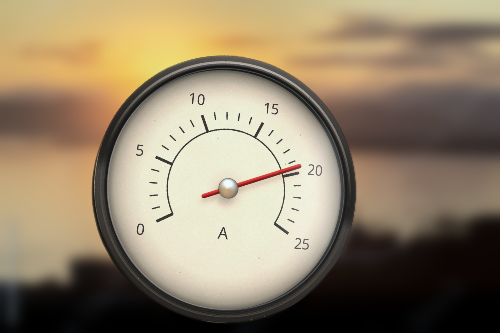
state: 19.5 A
